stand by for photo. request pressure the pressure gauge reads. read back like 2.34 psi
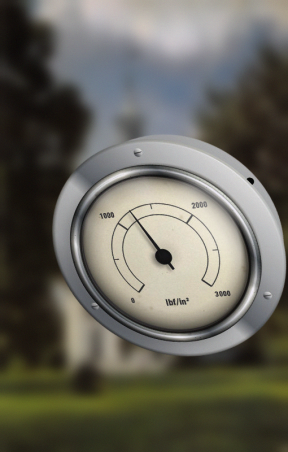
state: 1250 psi
